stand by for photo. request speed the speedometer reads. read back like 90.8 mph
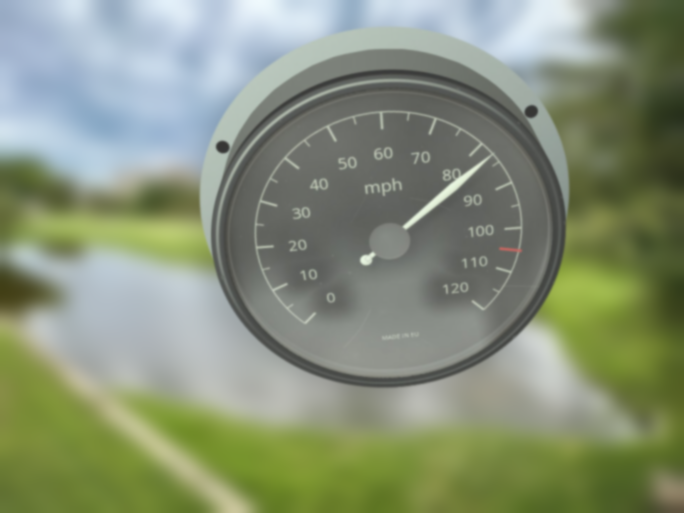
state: 82.5 mph
